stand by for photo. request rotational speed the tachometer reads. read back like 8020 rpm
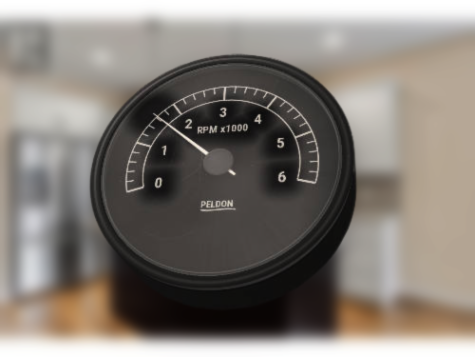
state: 1600 rpm
